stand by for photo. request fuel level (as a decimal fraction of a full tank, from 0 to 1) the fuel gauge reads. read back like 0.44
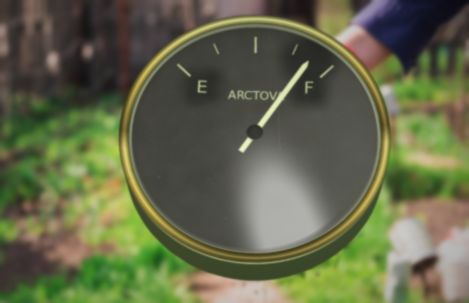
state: 0.875
